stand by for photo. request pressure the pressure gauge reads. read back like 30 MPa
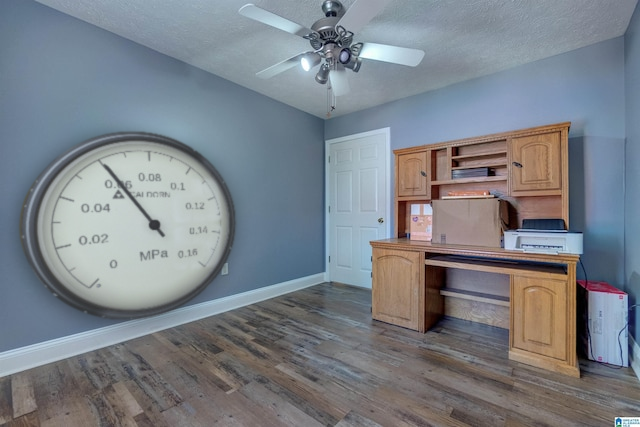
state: 0.06 MPa
